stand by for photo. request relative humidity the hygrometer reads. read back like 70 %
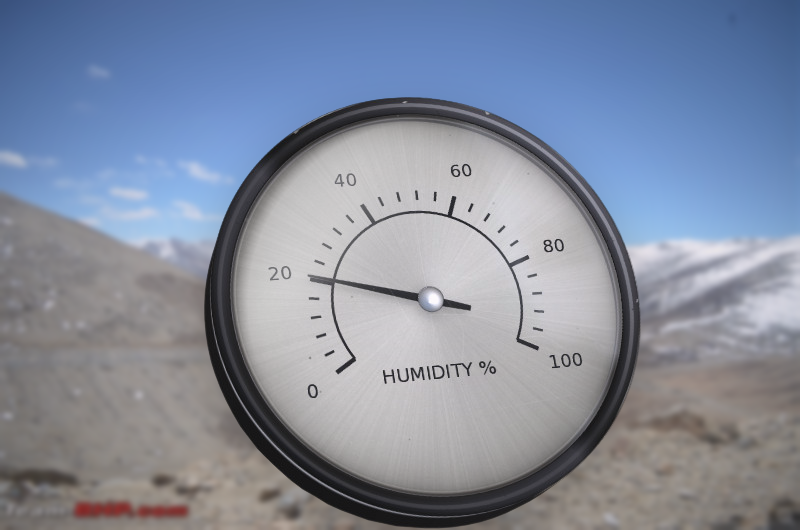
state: 20 %
